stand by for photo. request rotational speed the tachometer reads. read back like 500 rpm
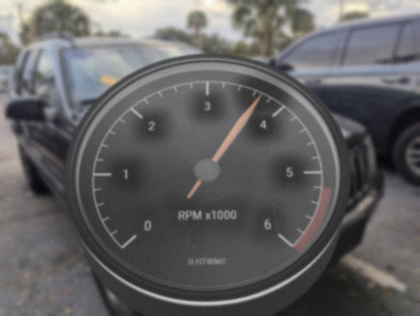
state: 3700 rpm
